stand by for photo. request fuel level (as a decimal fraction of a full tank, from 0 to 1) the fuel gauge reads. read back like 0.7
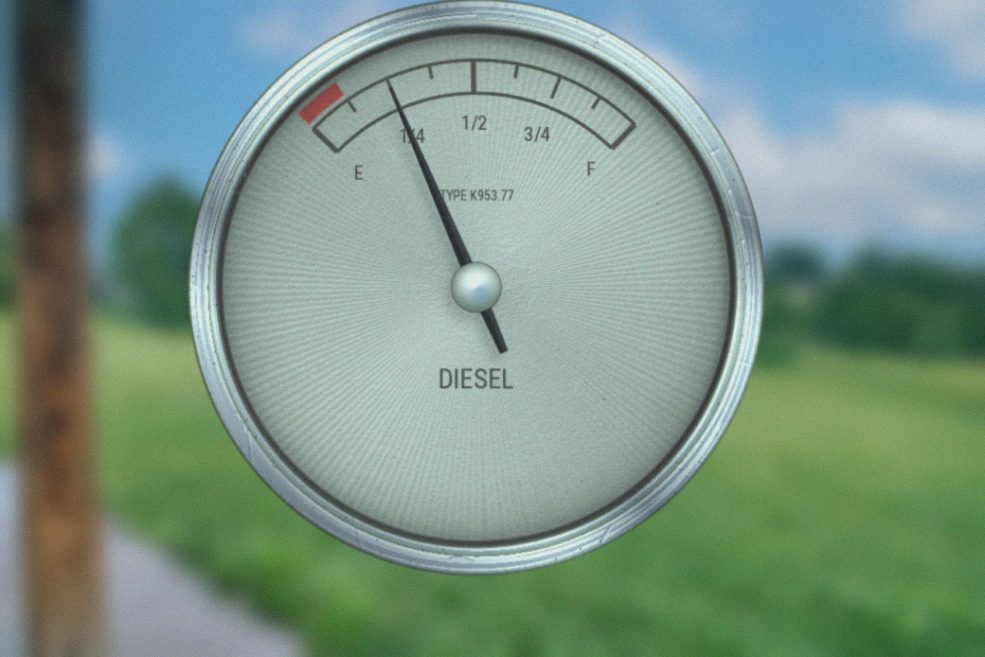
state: 0.25
